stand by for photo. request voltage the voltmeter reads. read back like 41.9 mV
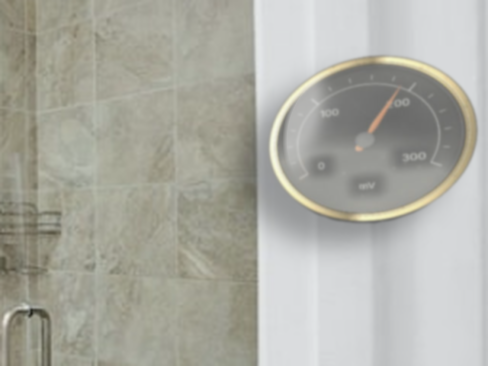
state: 190 mV
